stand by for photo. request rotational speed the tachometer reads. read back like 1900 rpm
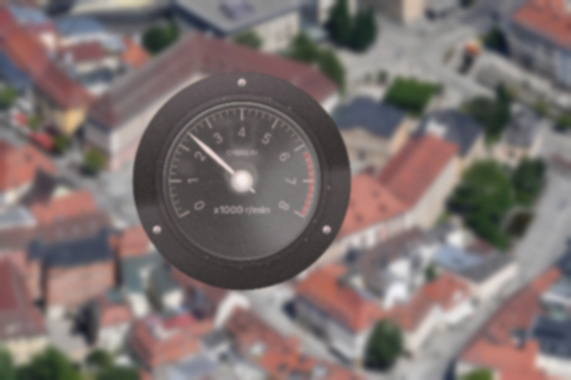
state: 2400 rpm
